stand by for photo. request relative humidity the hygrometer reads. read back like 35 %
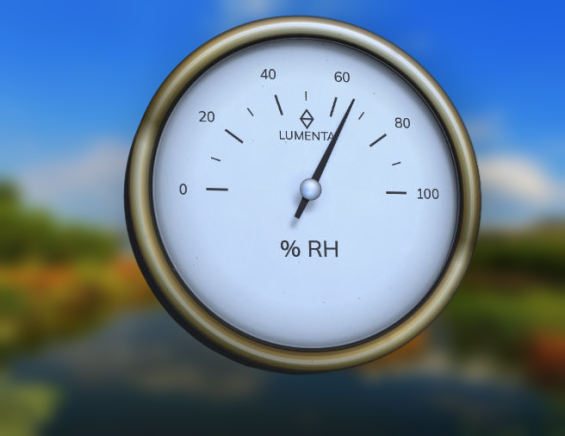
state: 65 %
